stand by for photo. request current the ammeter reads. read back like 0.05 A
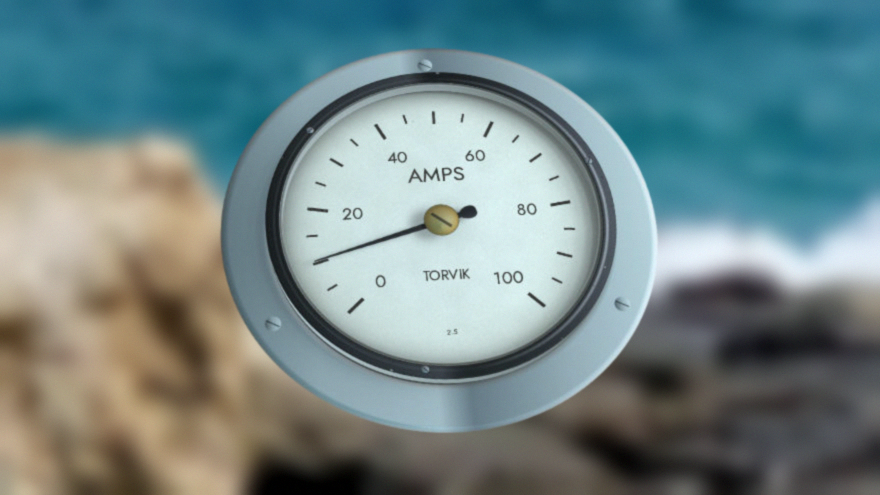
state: 10 A
